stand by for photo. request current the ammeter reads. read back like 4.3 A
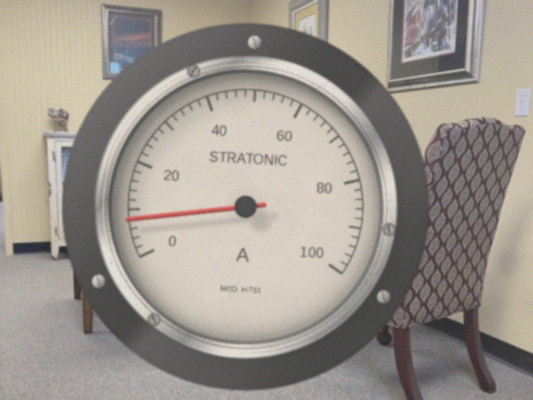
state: 8 A
